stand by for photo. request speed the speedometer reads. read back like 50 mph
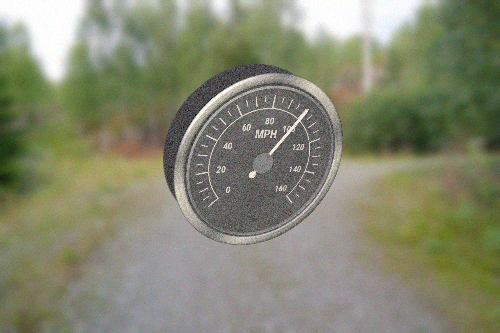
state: 100 mph
